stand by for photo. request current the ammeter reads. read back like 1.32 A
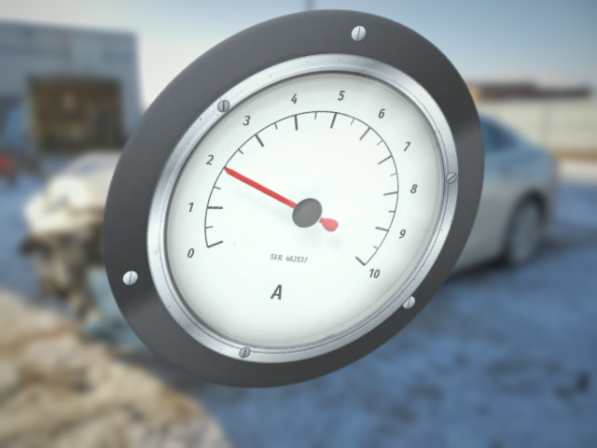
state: 2 A
